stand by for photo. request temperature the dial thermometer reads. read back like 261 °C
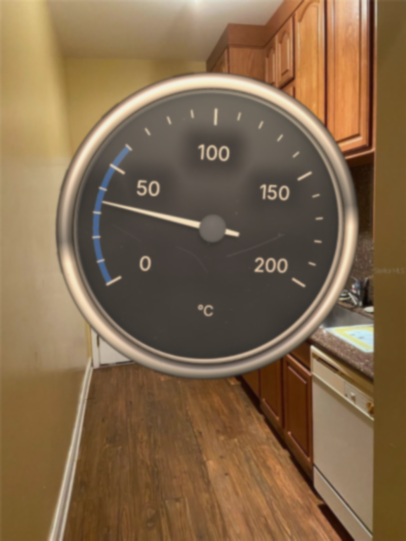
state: 35 °C
